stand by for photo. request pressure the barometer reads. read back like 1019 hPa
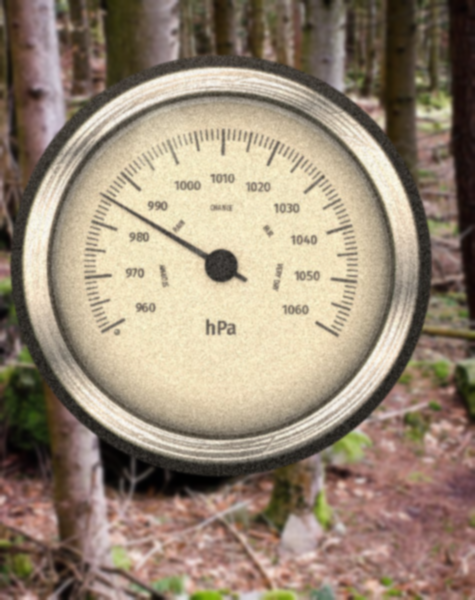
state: 985 hPa
